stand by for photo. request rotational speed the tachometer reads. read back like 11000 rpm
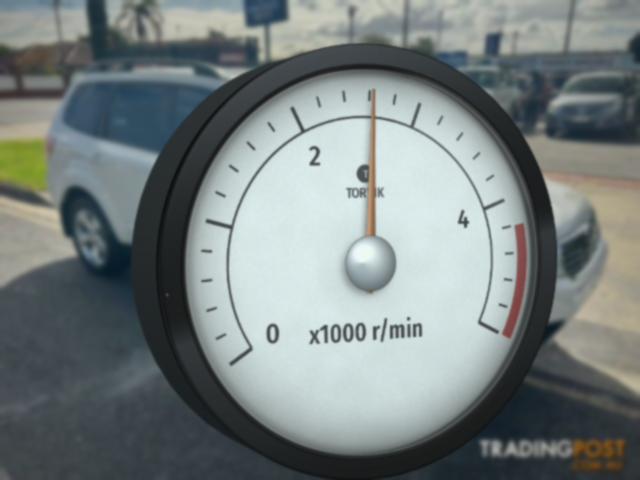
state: 2600 rpm
